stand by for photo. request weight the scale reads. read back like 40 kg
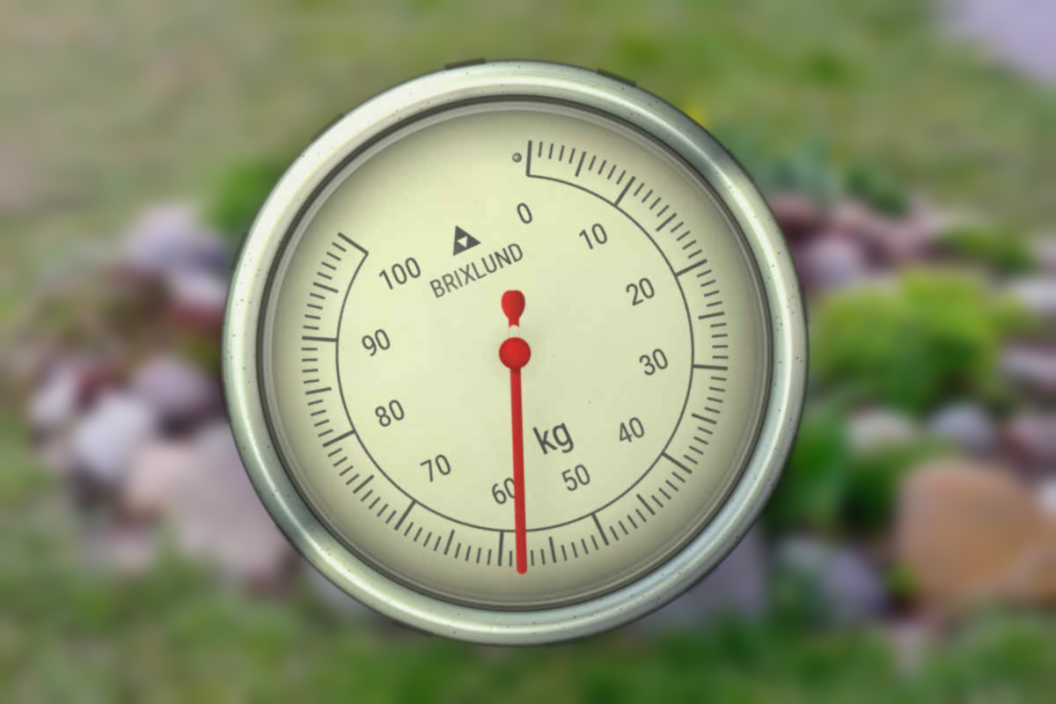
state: 58 kg
